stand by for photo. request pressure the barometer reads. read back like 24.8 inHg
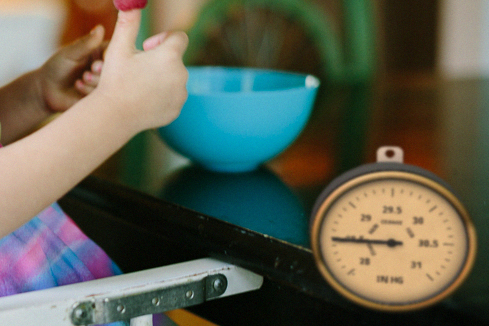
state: 28.5 inHg
